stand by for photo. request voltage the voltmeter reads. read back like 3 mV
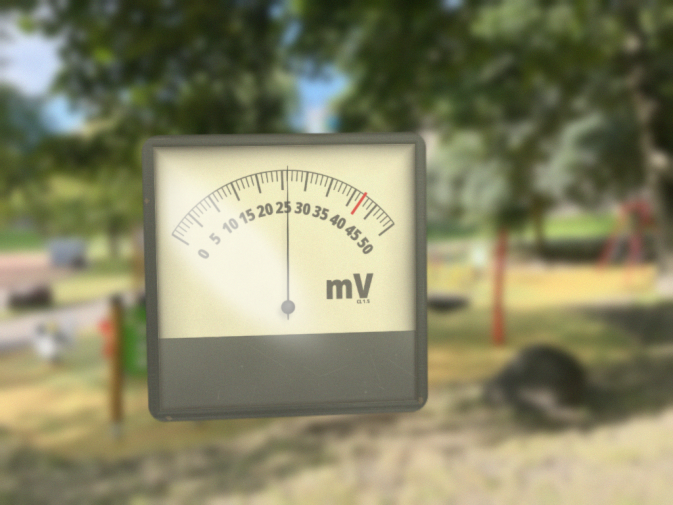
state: 26 mV
